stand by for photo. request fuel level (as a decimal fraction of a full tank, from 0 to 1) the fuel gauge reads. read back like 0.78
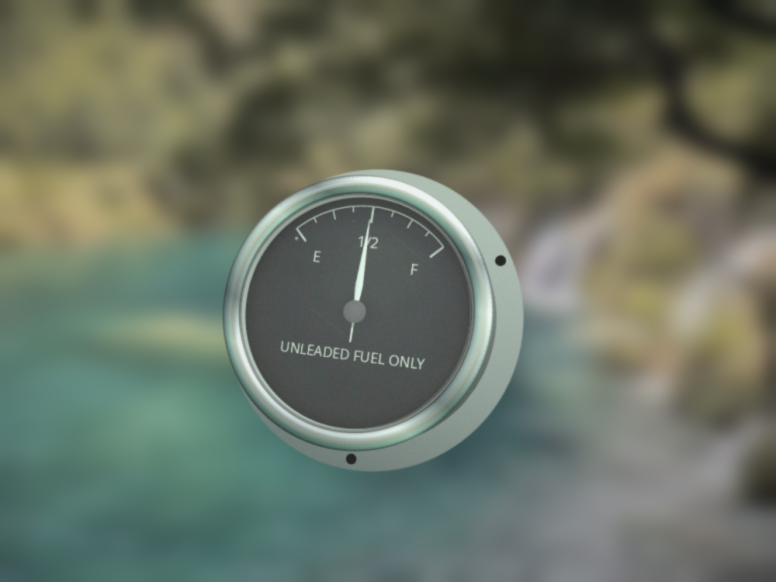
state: 0.5
